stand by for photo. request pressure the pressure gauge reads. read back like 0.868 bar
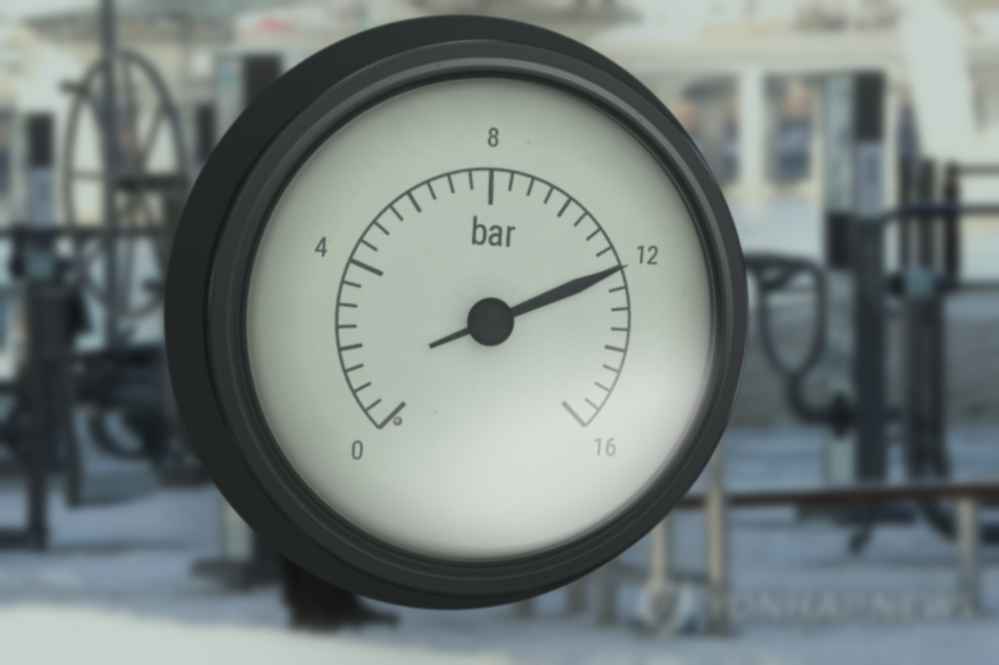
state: 12 bar
